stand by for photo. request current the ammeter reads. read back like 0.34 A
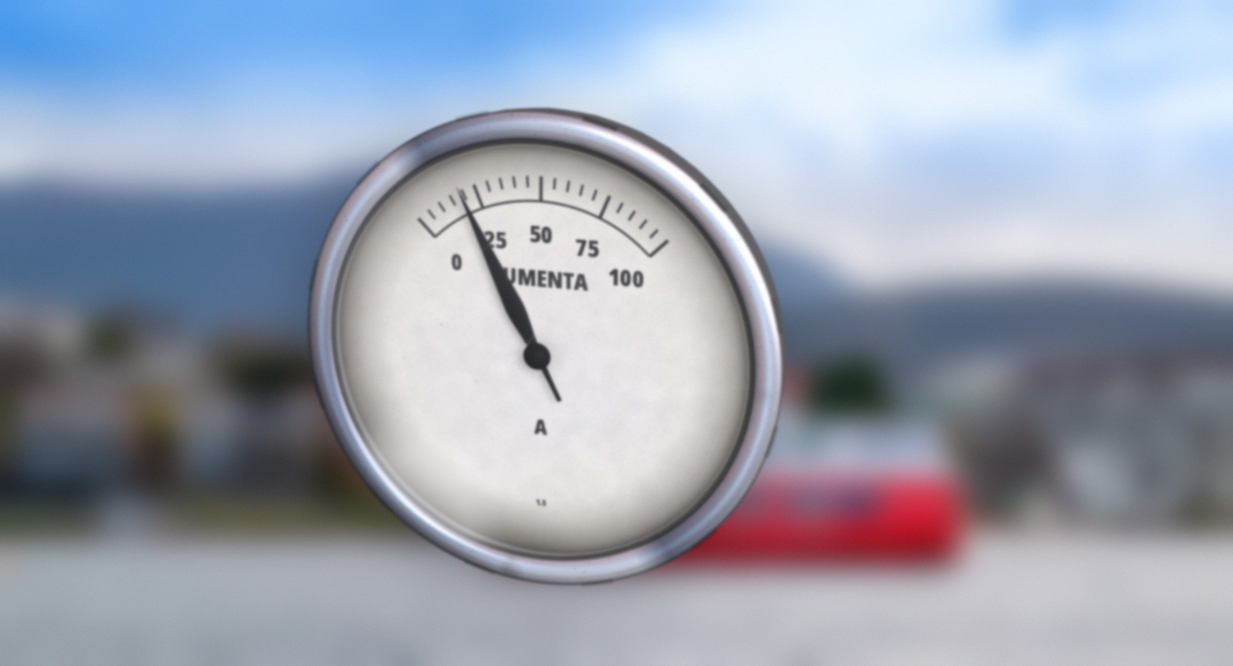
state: 20 A
